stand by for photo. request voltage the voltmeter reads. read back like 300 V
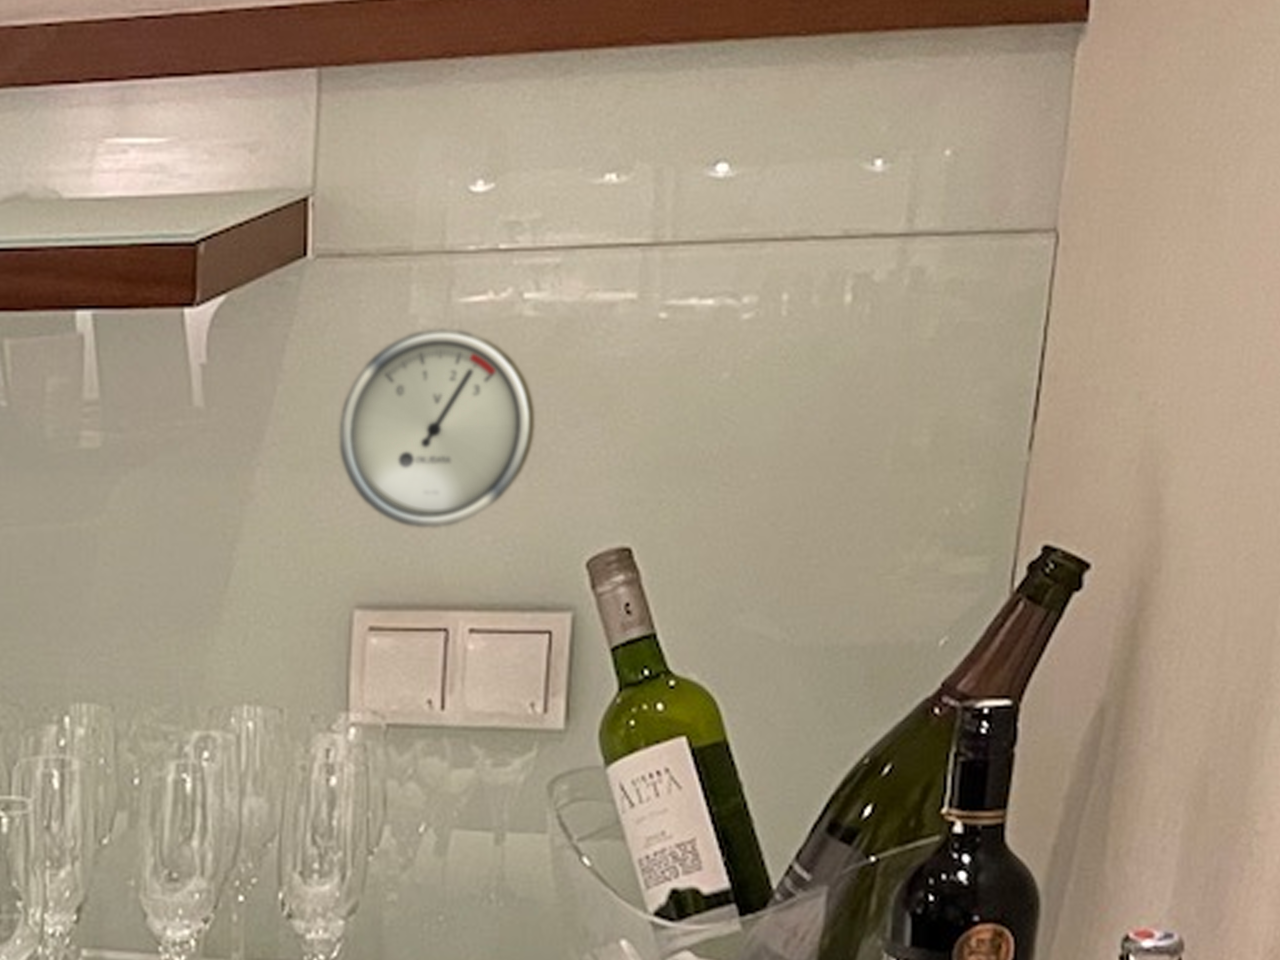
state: 2.5 V
